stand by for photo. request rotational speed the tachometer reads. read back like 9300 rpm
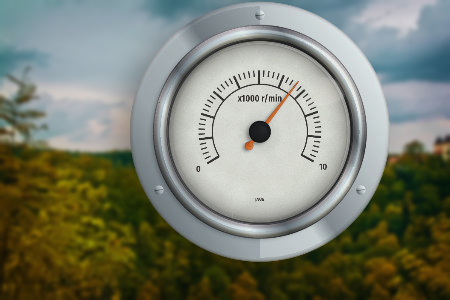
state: 6600 rpm
